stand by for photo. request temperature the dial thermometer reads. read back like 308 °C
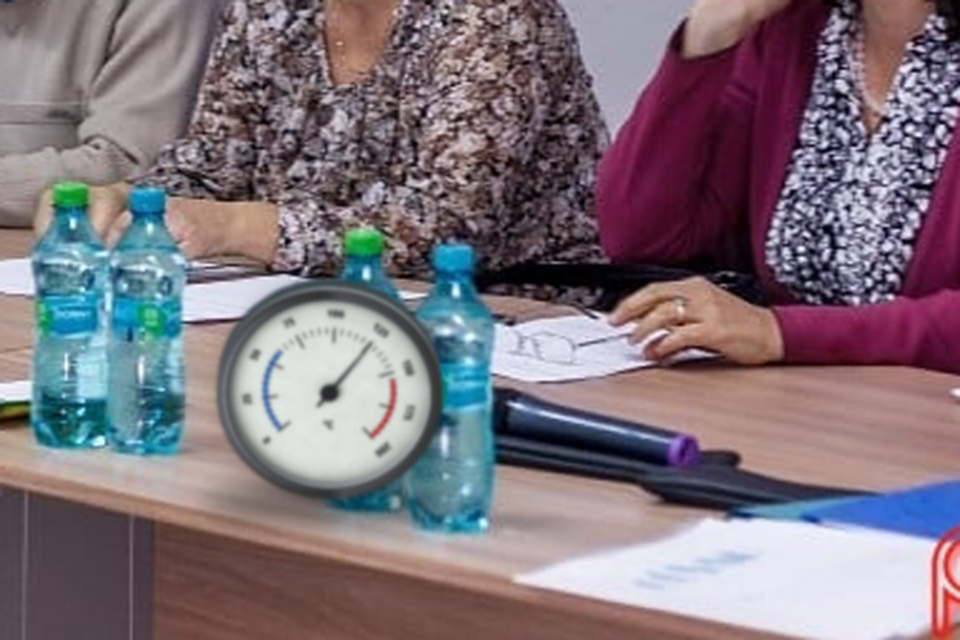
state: 125 °C
